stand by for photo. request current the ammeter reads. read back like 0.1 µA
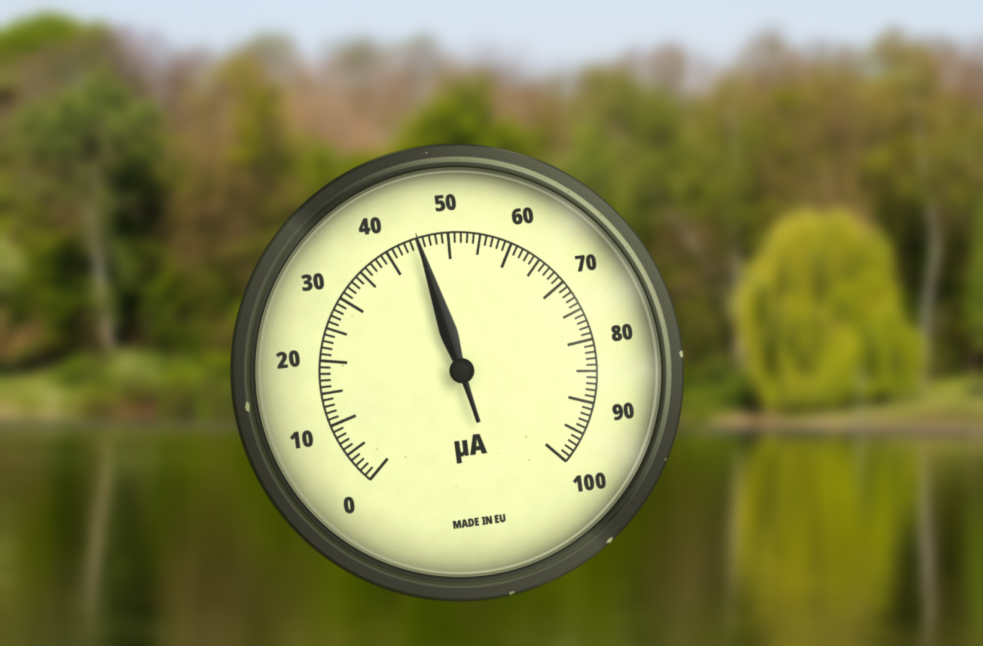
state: 45 µA
